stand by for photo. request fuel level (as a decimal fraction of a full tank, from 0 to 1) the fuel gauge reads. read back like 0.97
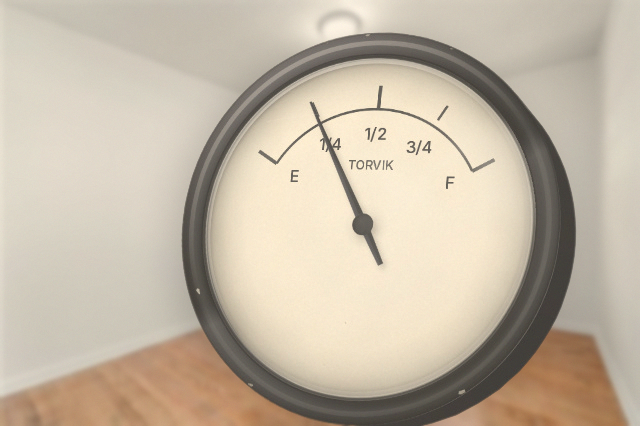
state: 0.25
